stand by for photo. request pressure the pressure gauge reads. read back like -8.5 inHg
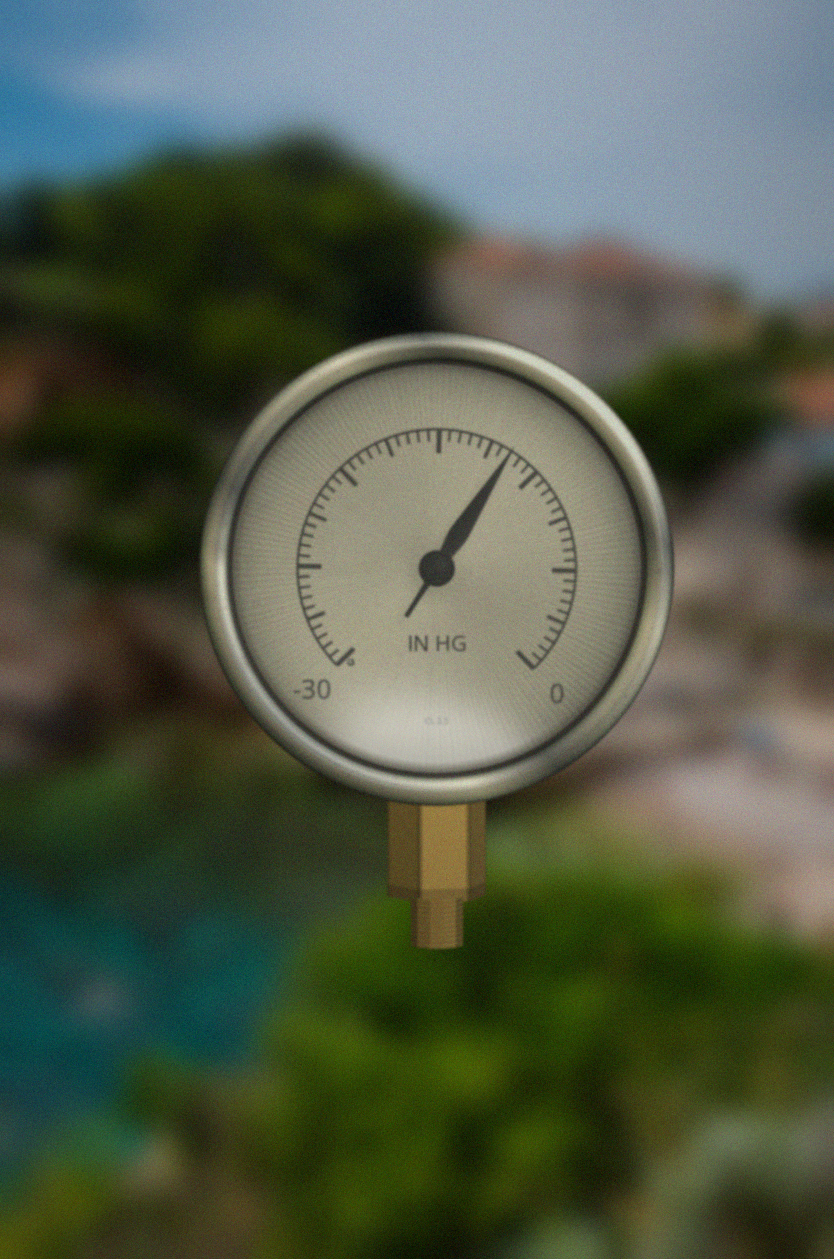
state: -11.5 inHg
